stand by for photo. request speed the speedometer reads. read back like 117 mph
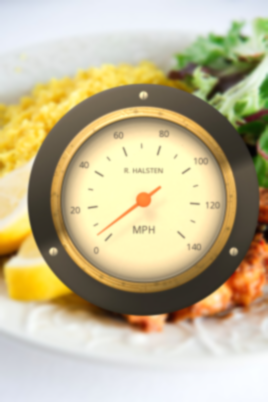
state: 5 mph
